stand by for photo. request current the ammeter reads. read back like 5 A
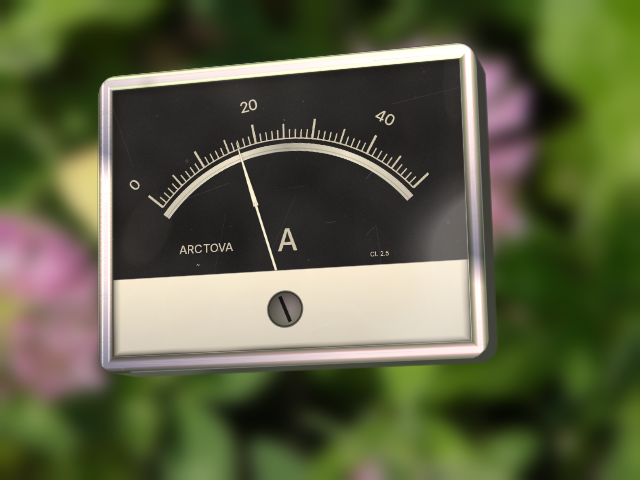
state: 17 A
